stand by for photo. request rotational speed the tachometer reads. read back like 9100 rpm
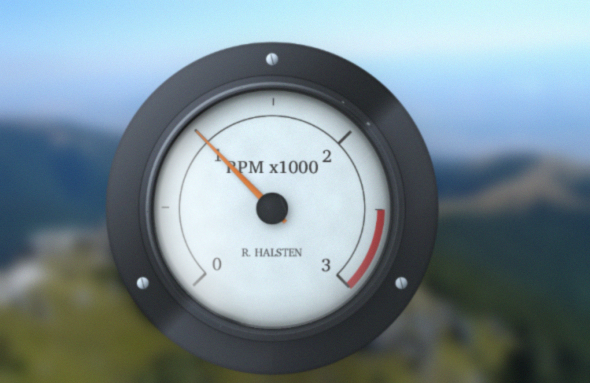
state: 1000 rpm
